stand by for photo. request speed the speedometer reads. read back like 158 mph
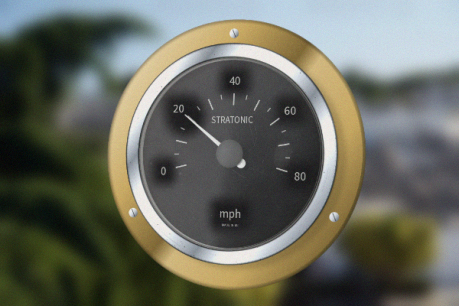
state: 20 mph
